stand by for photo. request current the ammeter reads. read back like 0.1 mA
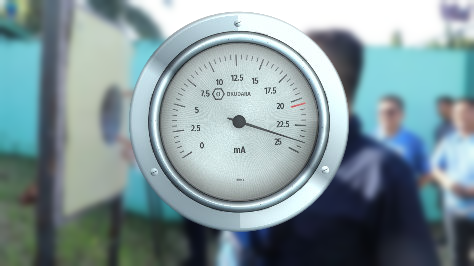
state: 24 mA
